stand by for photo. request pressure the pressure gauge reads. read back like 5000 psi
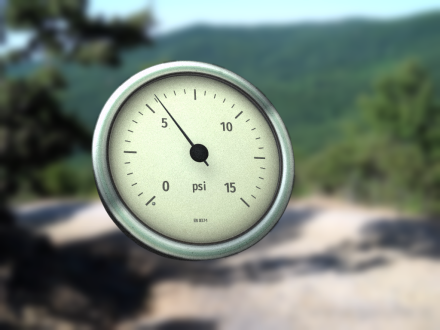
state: 5.5 psi
